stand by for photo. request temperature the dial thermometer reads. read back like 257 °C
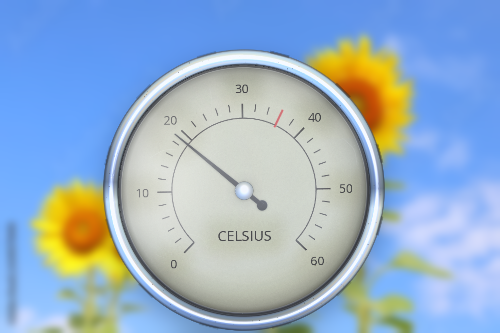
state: 19 °C
